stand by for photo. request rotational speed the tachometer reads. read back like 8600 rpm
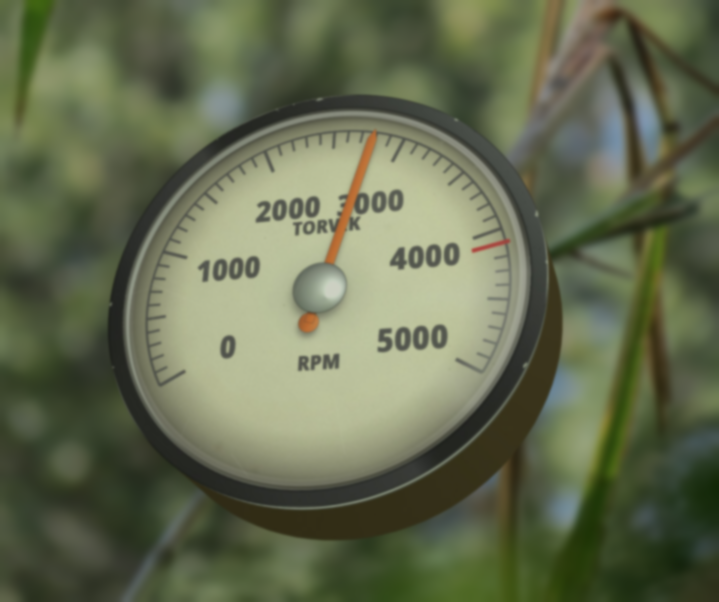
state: 2800 rpm
